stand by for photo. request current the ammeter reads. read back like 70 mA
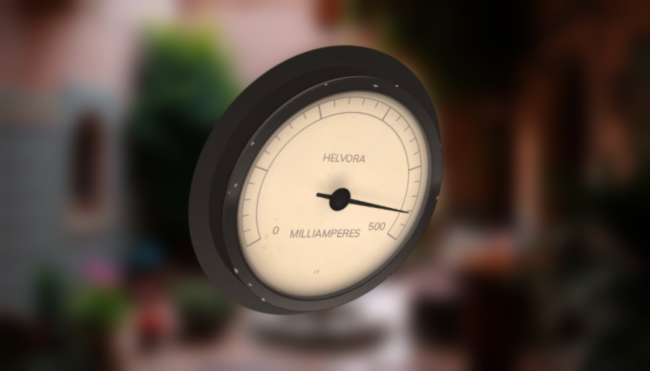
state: 460 mA
